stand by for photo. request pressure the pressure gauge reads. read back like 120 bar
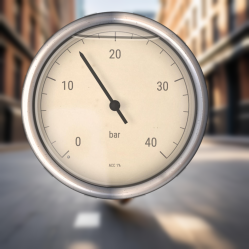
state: 15 bar
